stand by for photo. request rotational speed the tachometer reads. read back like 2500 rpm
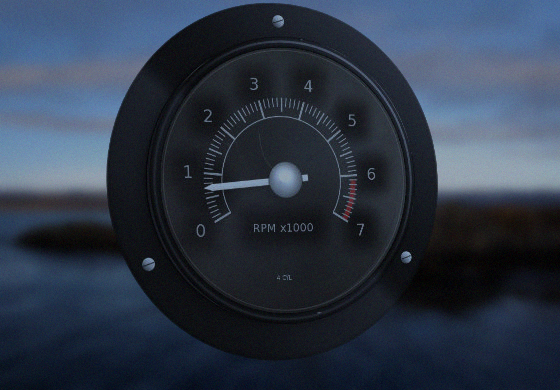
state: 700 rpm
